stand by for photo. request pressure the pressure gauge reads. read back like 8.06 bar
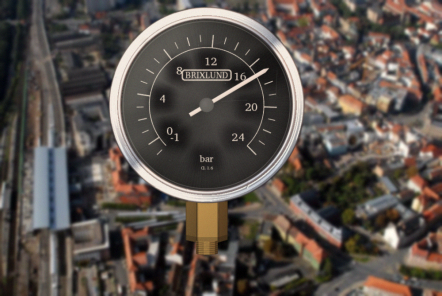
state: 17 bar
